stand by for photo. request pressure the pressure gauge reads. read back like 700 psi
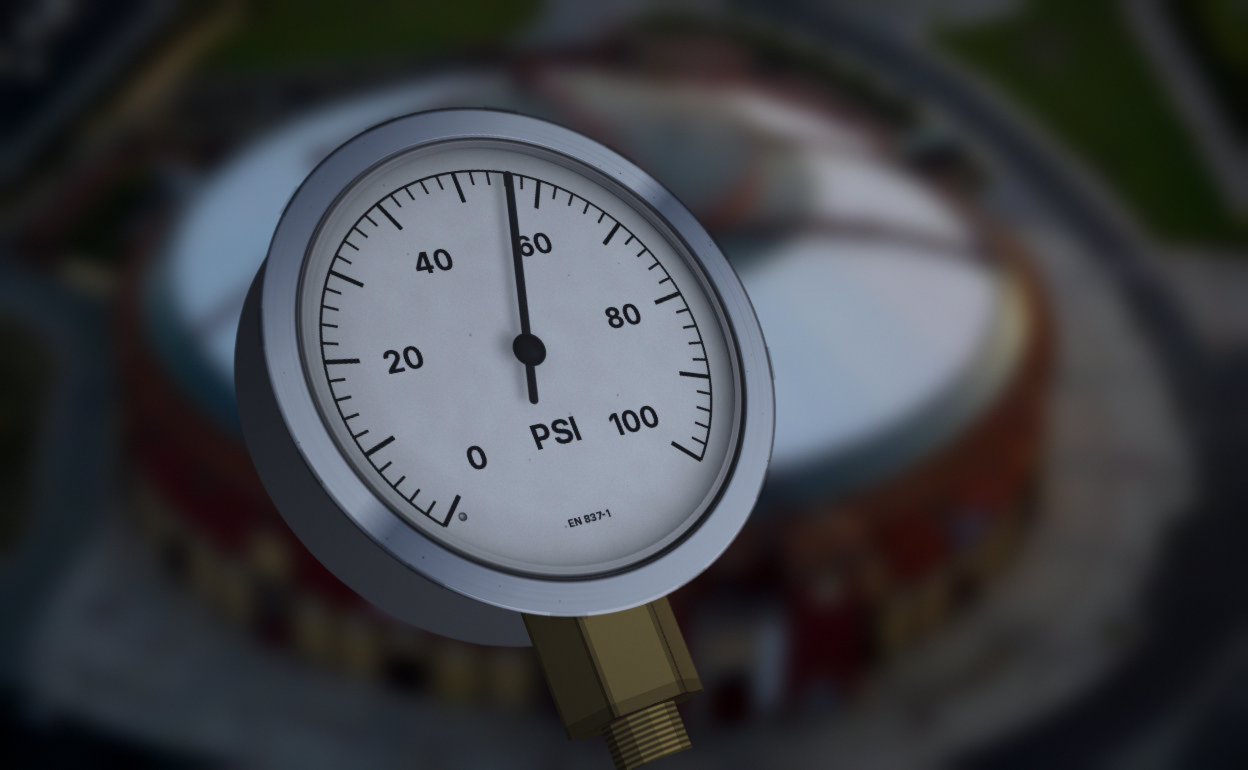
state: 56 psi
